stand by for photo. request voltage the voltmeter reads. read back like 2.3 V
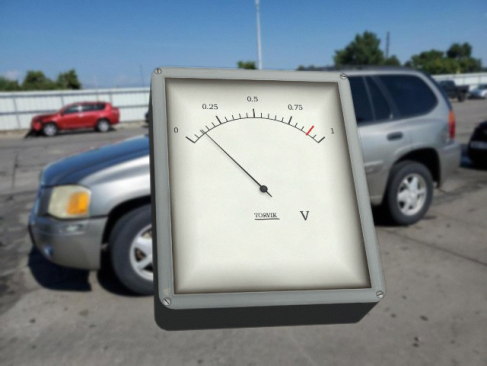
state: 0.1 V
